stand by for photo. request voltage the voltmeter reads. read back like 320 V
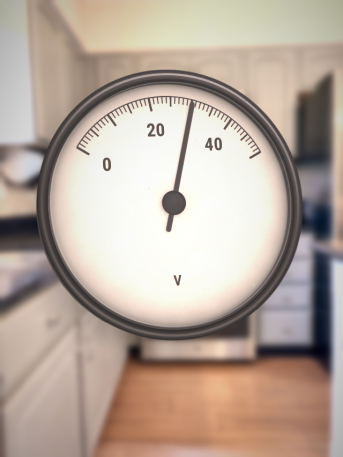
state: 30 V
